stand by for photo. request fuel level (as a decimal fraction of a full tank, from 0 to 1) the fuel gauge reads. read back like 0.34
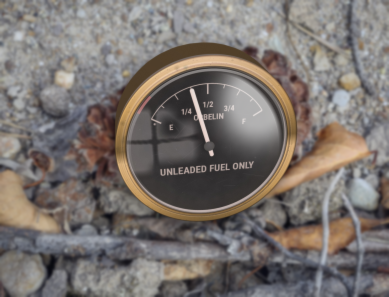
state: 0.375
